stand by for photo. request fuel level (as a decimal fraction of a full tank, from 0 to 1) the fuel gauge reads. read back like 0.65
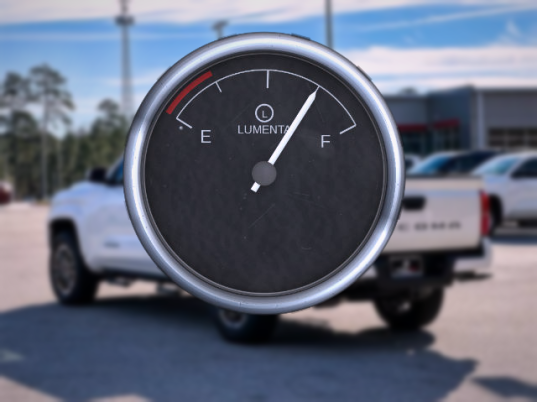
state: 0.75
